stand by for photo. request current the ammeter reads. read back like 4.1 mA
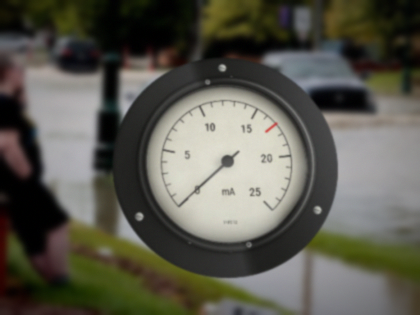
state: 0 mA
